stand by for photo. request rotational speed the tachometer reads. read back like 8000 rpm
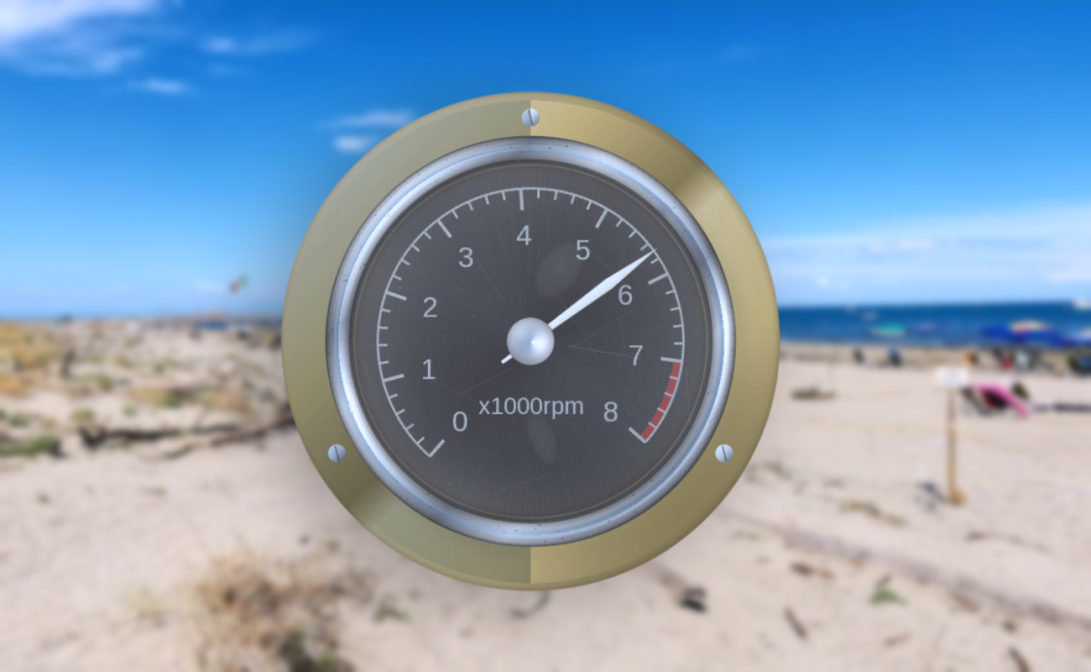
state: 5700 rpm
